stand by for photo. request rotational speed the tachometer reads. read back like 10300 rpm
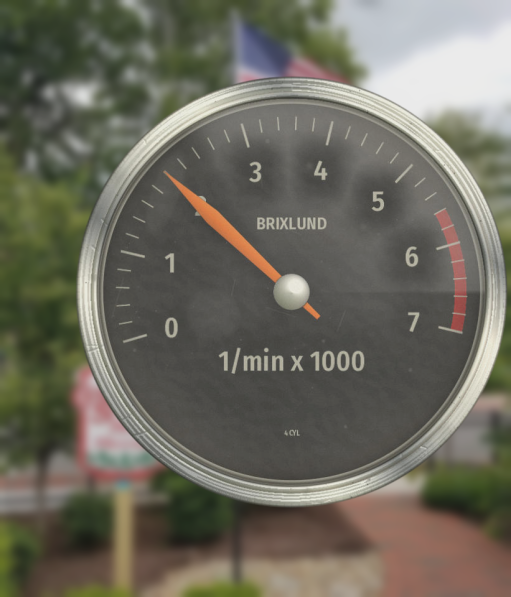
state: 2000 rpm
